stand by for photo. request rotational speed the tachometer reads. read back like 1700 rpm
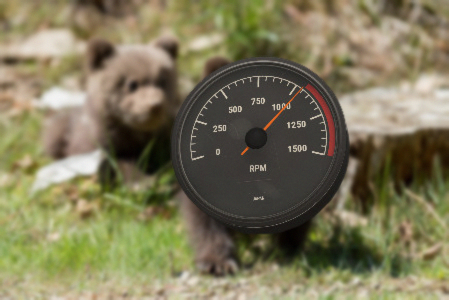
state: 1050 rpm
